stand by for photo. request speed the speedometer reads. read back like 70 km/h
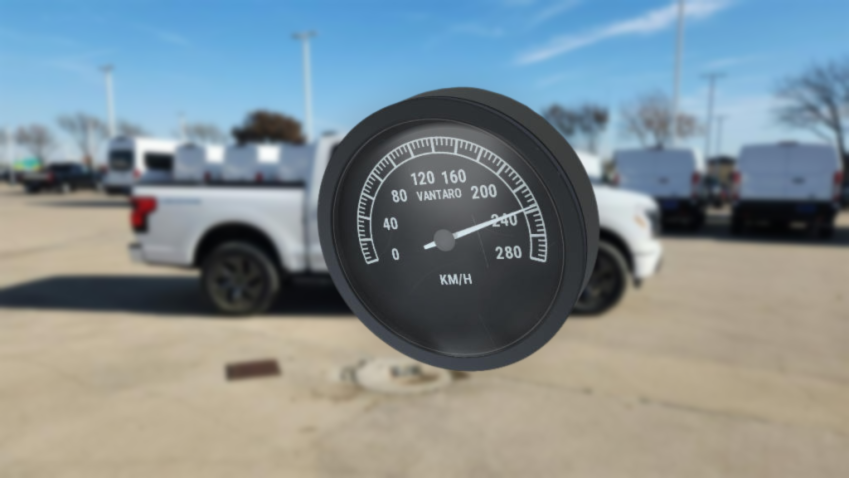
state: 236 km/h
